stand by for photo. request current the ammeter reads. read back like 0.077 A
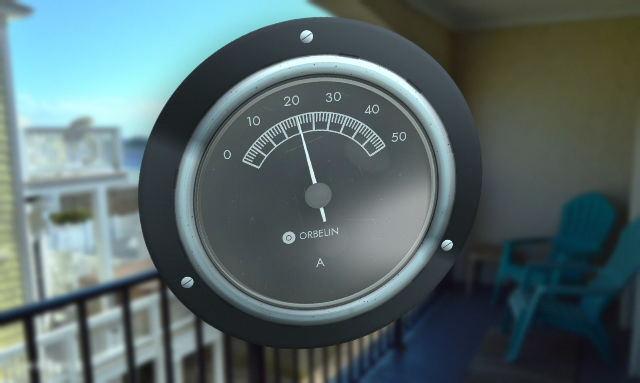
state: 20 A
